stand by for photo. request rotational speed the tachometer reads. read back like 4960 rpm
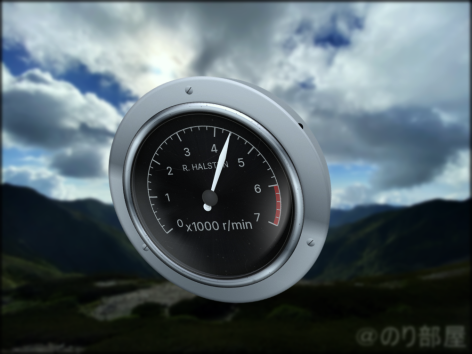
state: 4400 rpm
